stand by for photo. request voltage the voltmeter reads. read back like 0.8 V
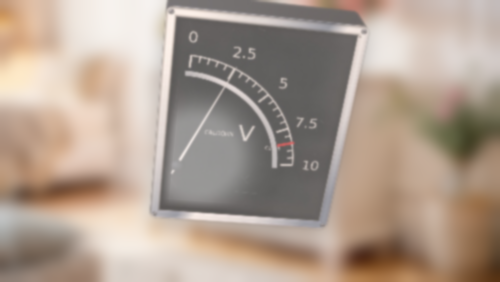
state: 2.5 V
